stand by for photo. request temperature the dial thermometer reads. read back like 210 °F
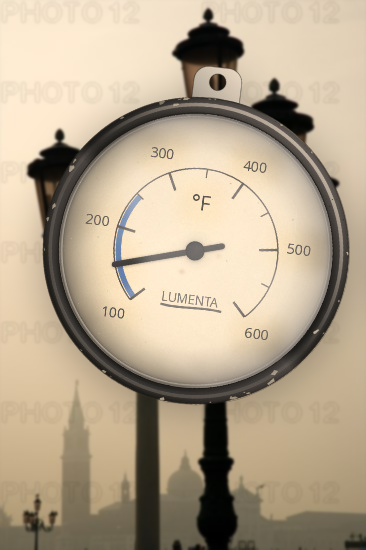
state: 150 °F
